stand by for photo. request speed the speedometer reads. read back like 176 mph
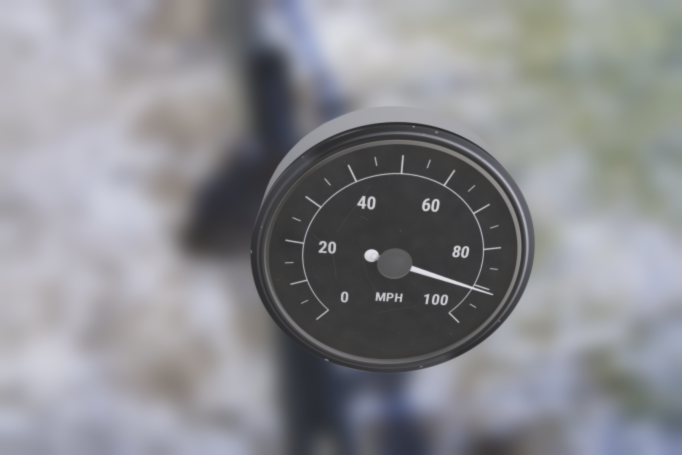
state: 90 mph
